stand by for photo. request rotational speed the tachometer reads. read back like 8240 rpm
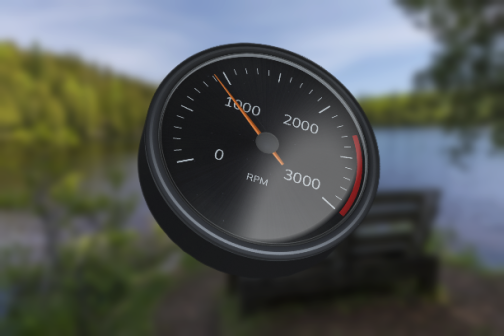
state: 900 rpm
